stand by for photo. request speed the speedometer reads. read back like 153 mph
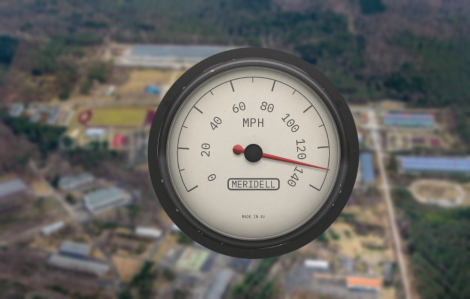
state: 130 mph
